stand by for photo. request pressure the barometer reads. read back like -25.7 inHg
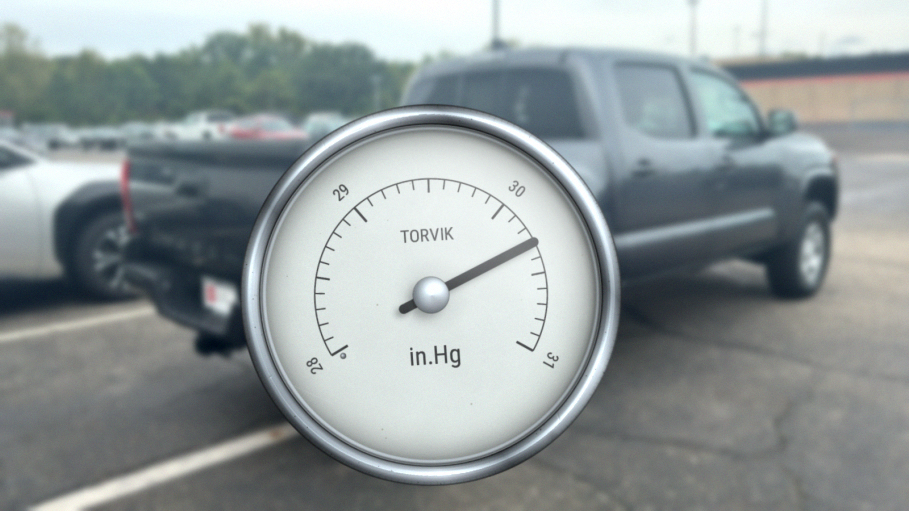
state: 30.3 inHg
